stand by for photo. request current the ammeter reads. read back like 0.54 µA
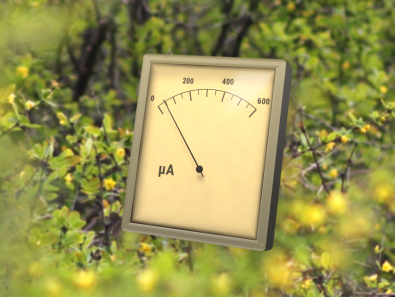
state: 50 µA
